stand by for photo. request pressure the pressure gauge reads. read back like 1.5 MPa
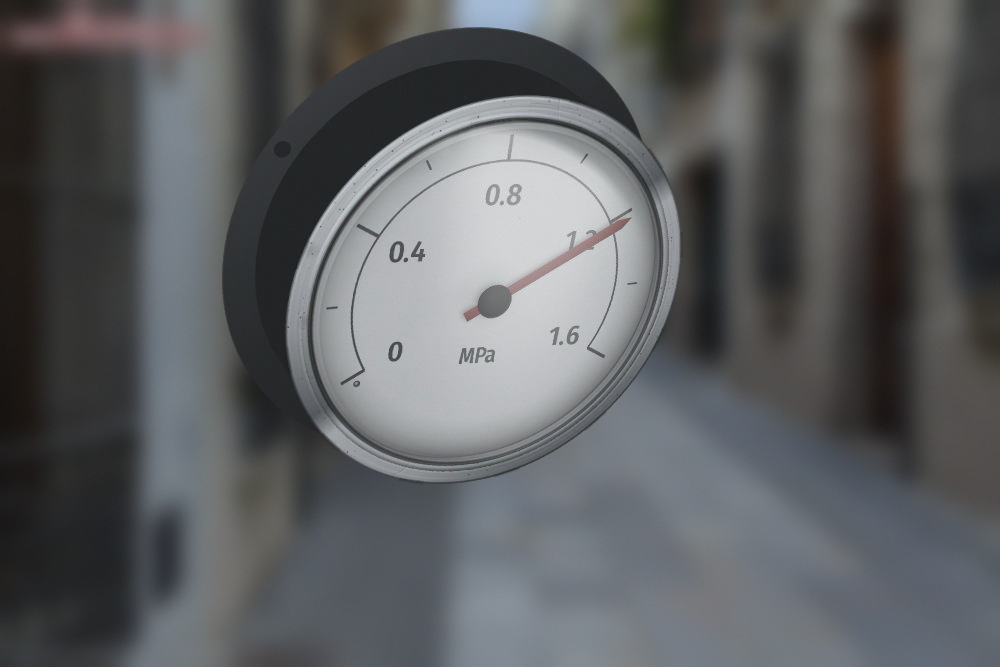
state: 1.2 MPa
